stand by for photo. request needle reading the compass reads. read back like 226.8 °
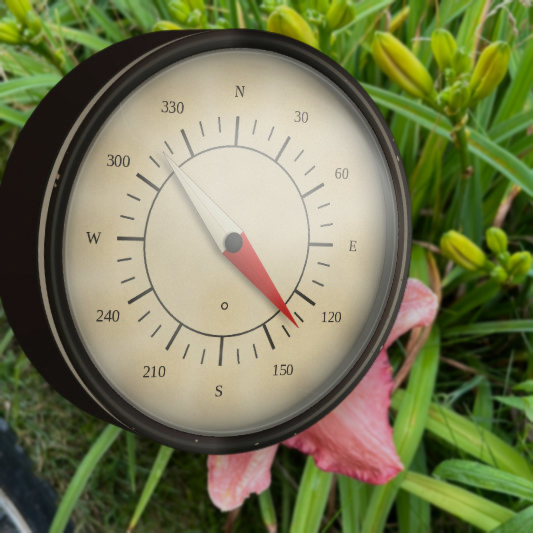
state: 135 °
